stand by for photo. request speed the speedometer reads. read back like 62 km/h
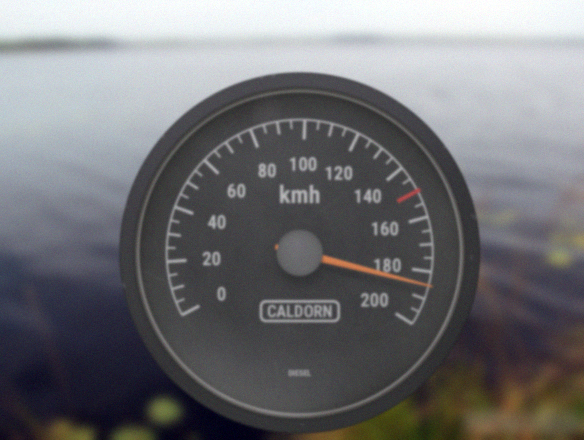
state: 185 km/h
